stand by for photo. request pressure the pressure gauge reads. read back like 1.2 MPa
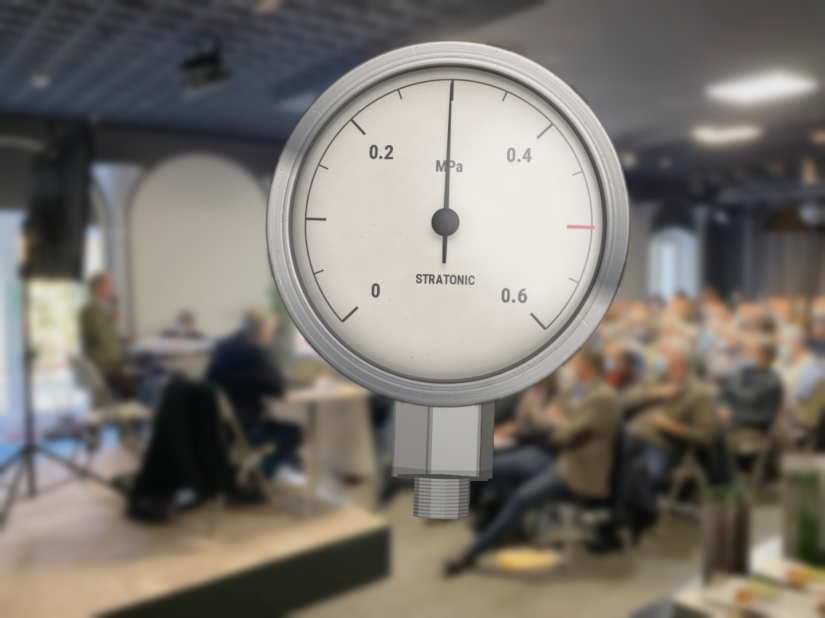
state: 0.3 MPa
